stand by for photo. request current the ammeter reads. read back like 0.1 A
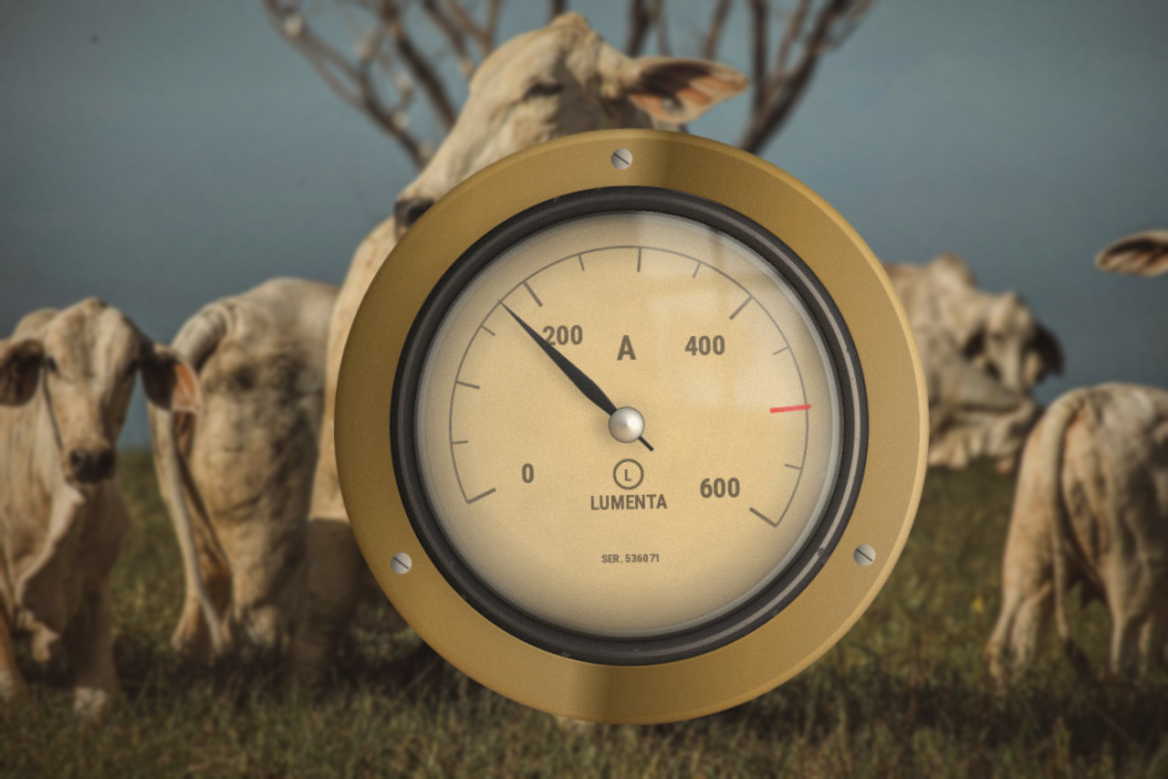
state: 175 A
